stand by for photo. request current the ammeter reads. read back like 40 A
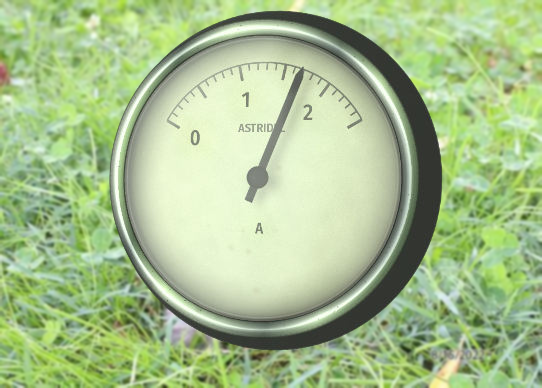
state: 1.7 A
